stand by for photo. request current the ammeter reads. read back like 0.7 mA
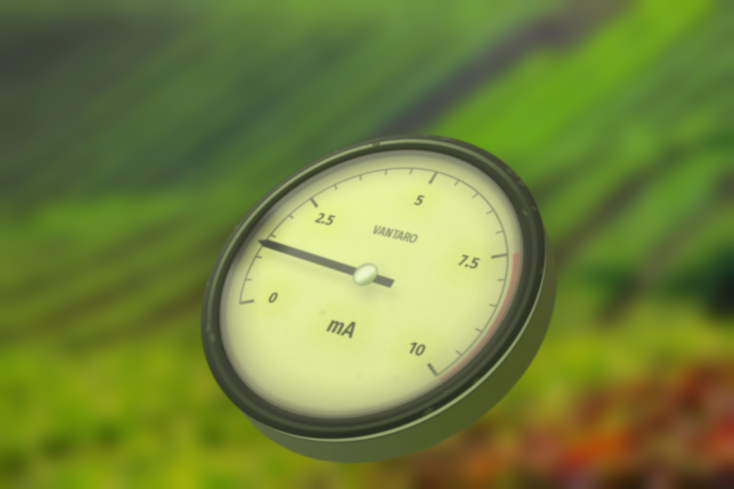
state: 1.25 mA
